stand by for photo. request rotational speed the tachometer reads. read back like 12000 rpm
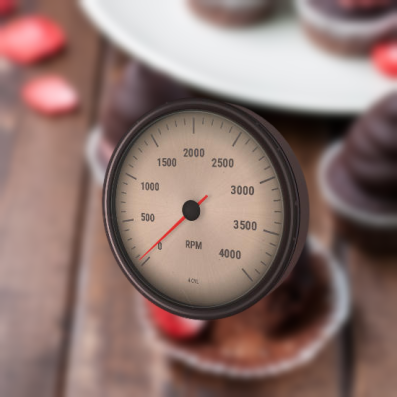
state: 50 rpm
